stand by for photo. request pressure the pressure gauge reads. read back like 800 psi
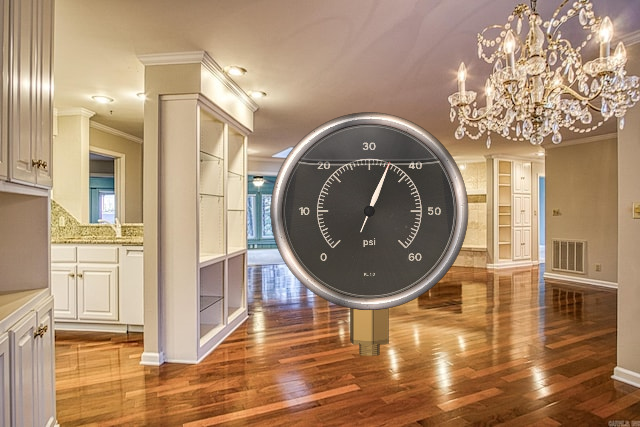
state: 35 psi
